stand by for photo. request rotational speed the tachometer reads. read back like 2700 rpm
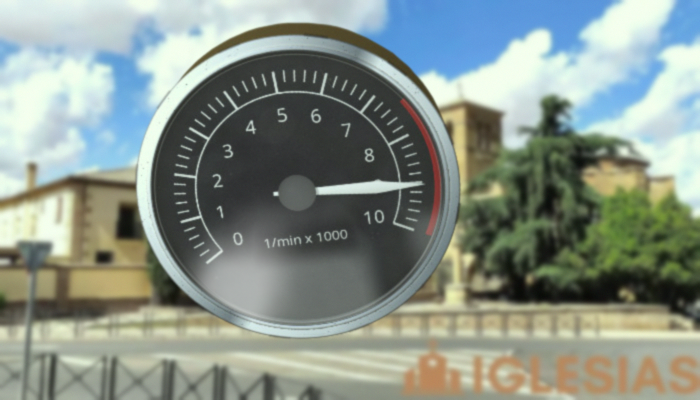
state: 9000 rpm
